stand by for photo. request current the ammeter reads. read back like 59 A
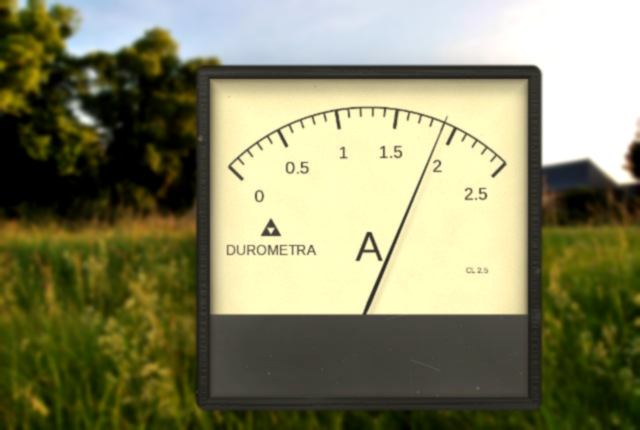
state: 1.9 A
